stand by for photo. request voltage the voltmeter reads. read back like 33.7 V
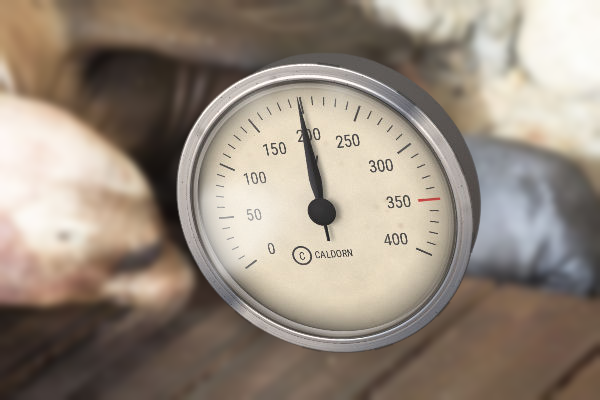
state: 200 V
